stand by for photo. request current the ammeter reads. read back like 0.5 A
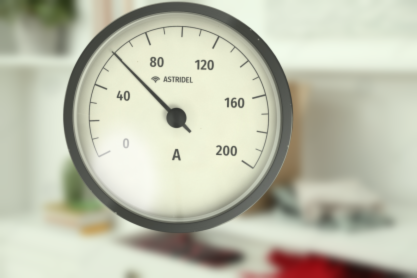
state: 60 A
